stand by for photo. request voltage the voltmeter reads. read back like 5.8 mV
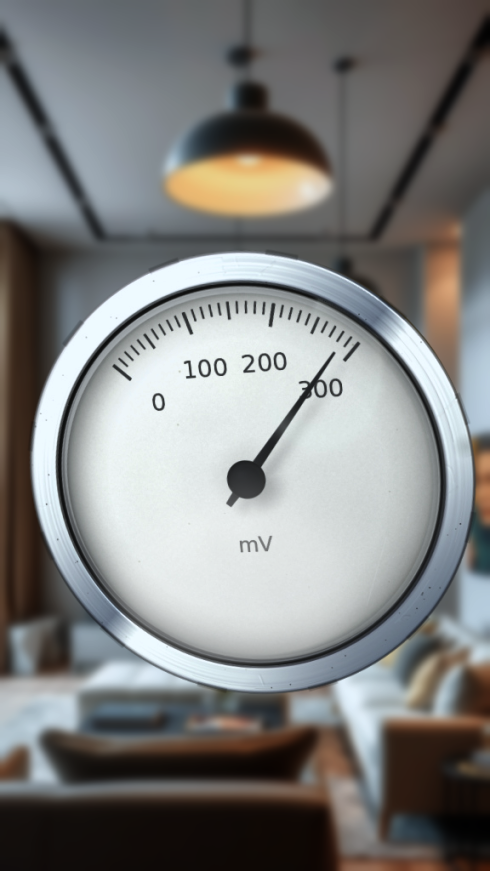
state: 285 mV
